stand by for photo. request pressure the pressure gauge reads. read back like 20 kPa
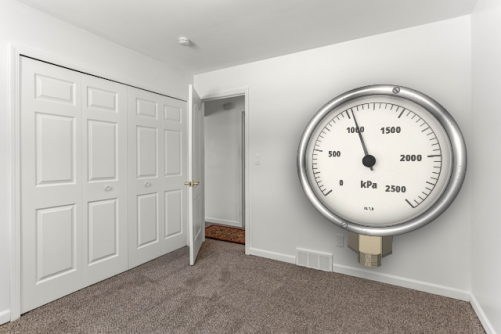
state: 1050 kPa
